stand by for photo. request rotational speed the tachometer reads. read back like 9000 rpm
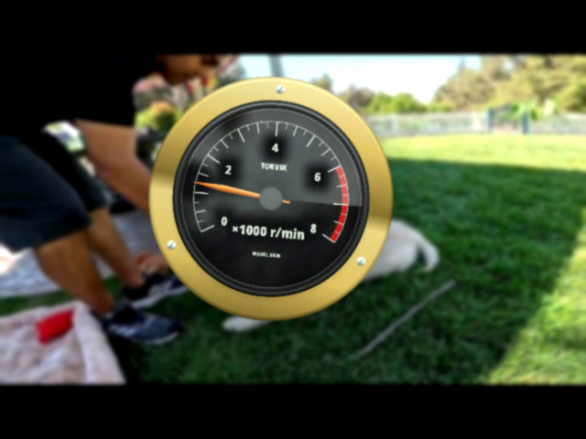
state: 1250 rpm
